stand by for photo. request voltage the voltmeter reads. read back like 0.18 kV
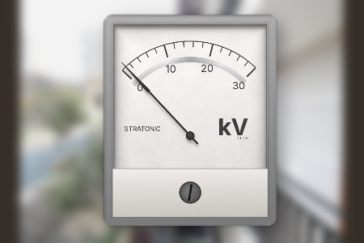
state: 1 kV
